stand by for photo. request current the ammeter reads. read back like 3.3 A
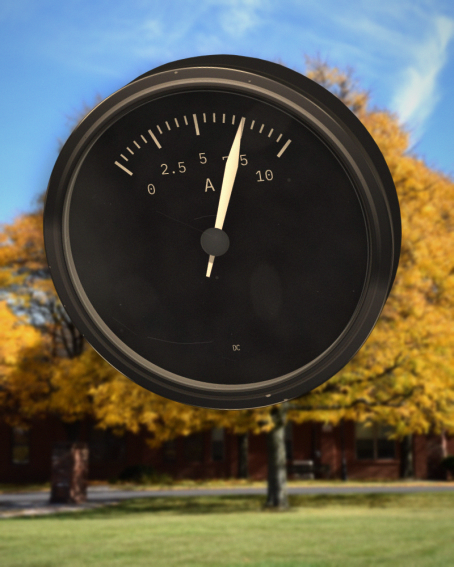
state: 7.5 A
